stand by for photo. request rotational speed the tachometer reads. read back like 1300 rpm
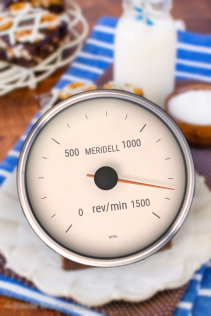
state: 1350 rpm
